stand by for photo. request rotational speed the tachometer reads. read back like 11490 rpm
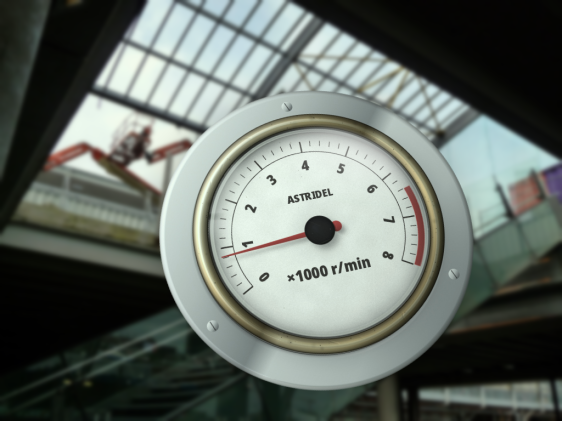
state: 800 rpm
